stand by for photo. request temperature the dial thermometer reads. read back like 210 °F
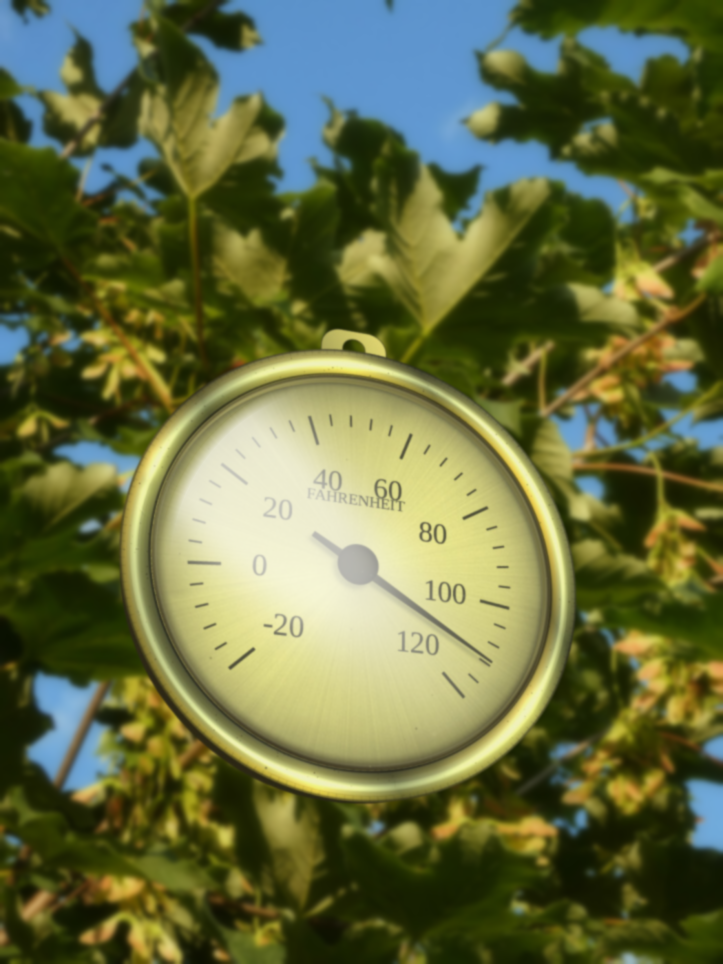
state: 112 °F
